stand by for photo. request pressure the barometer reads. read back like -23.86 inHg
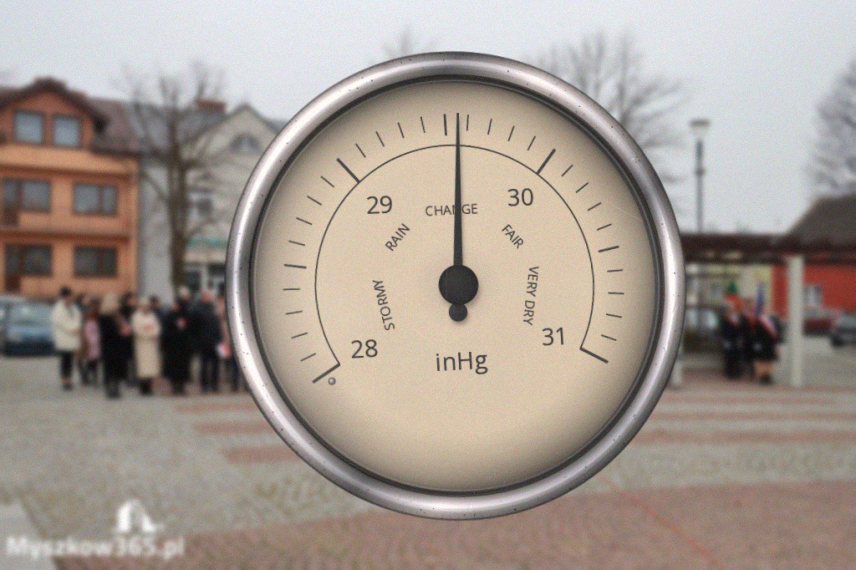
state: 29.55 inHg
